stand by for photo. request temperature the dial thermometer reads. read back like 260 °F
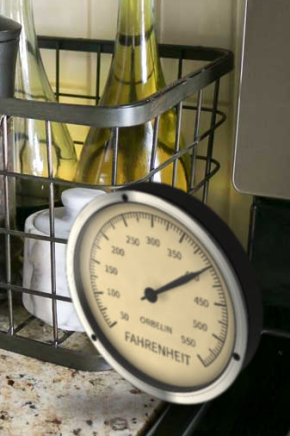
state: 400 °F
